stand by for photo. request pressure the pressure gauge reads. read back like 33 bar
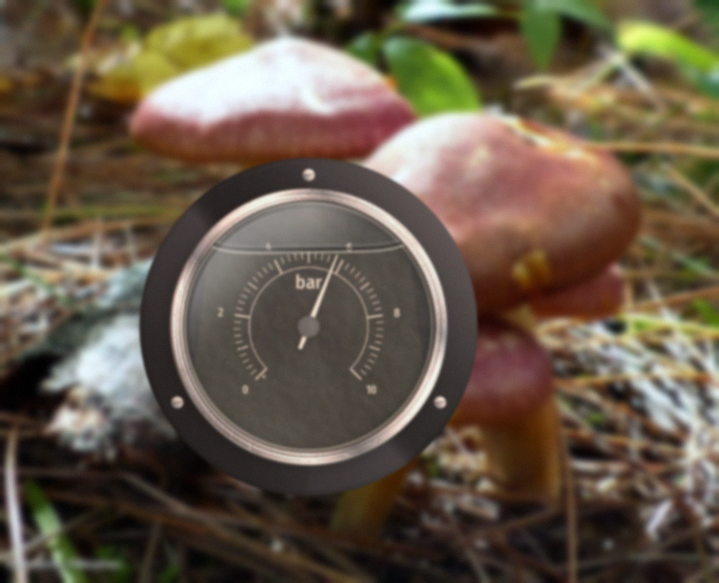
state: 5.8 bar
